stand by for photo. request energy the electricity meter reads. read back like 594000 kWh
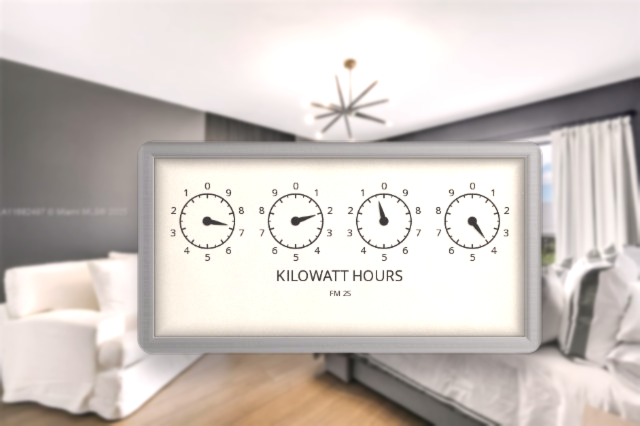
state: 7204 kWh
